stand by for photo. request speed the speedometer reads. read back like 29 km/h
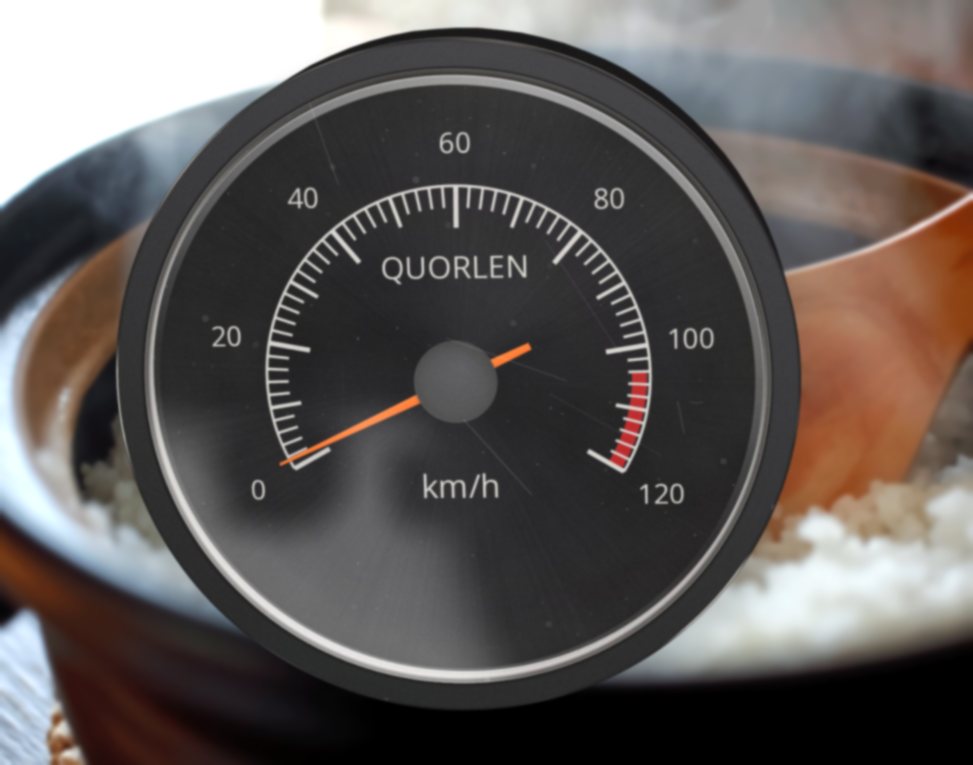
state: 2 km/h
